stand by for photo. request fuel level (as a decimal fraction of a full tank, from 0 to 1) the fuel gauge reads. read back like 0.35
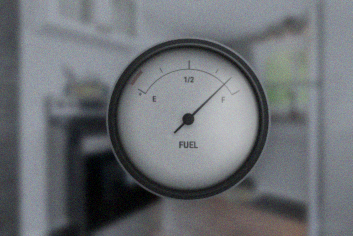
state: 0.875
